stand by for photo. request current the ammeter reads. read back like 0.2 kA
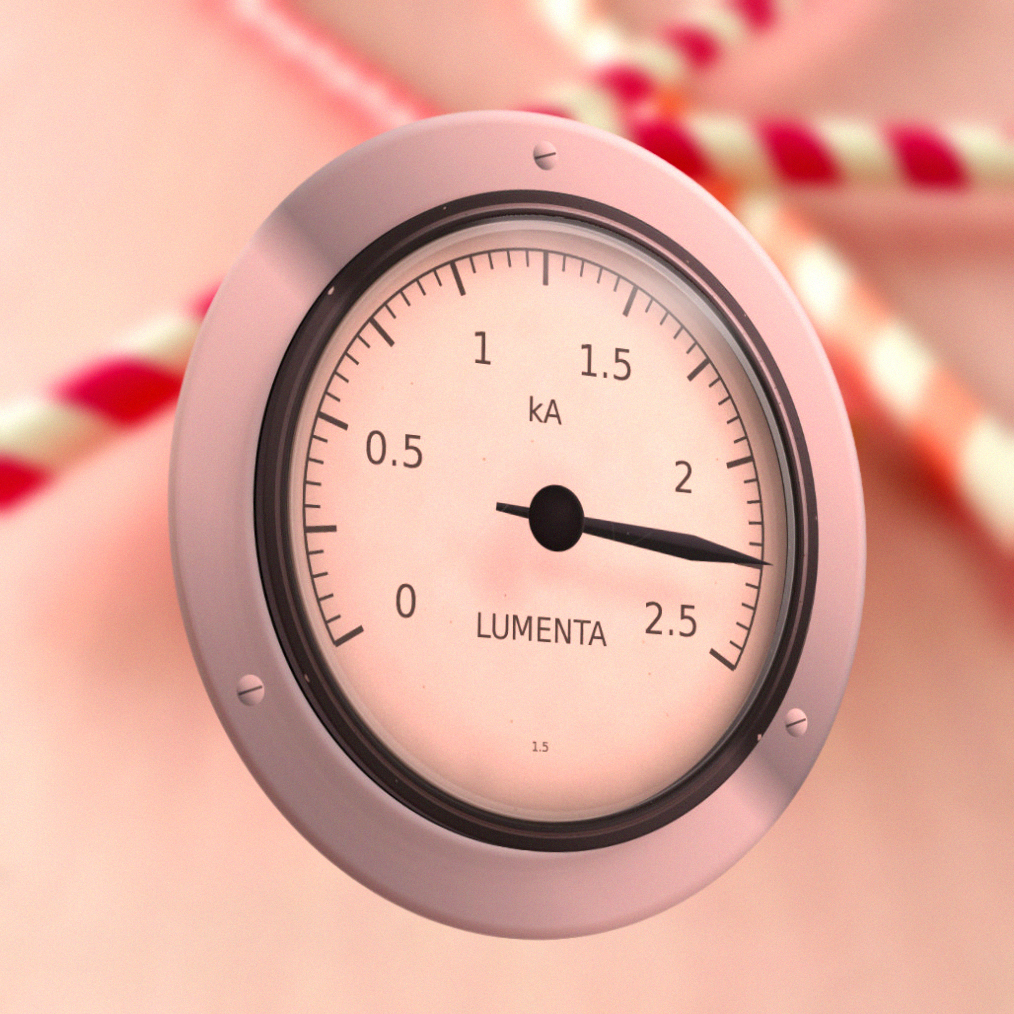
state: 2.25 kA
